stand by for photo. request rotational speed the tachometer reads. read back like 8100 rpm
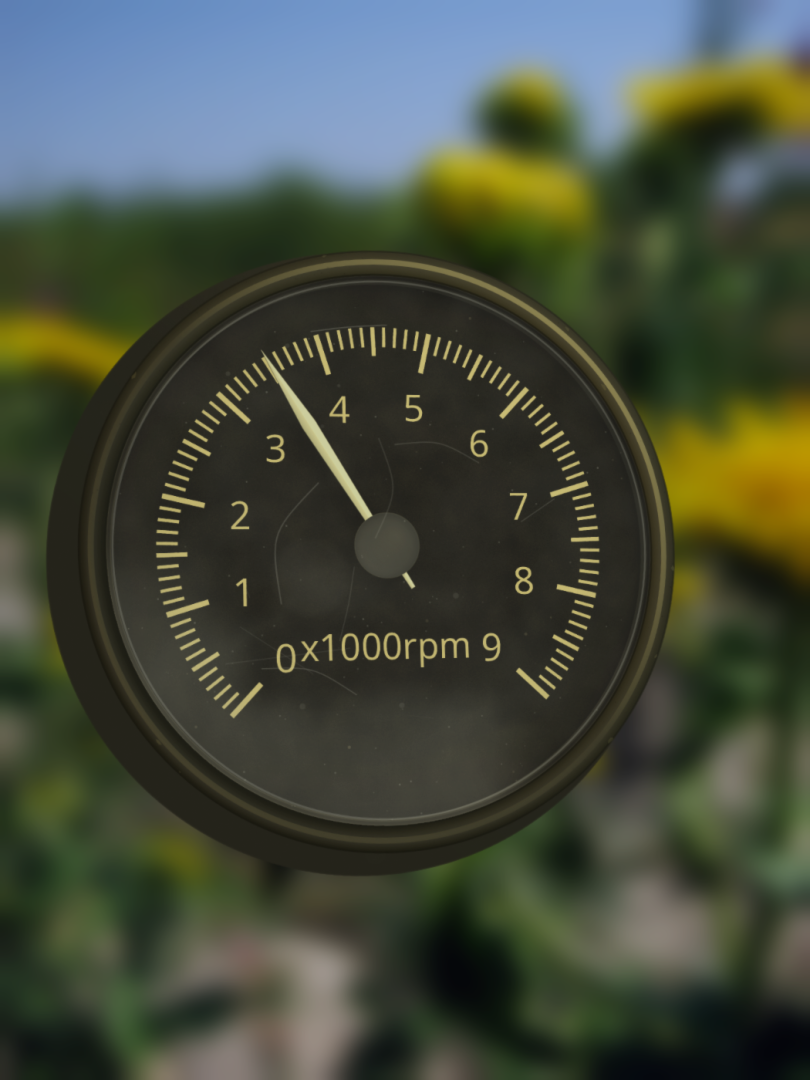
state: 3500 rpm
